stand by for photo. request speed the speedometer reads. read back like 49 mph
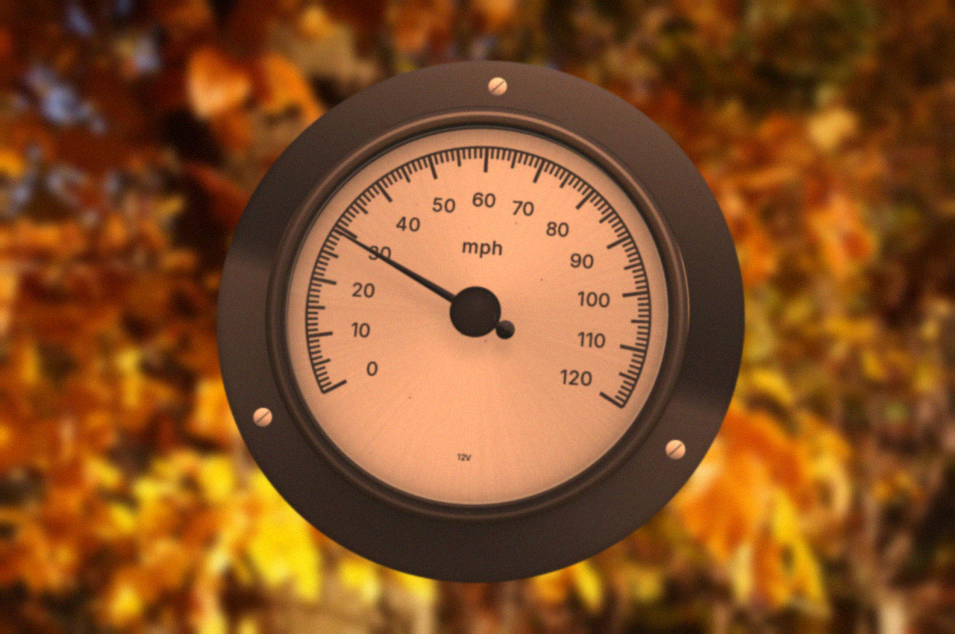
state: 29 mph
